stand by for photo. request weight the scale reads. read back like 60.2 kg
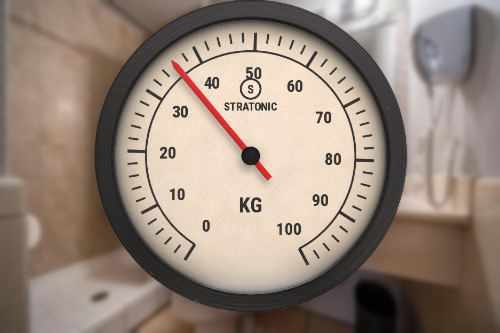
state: 36 kg
